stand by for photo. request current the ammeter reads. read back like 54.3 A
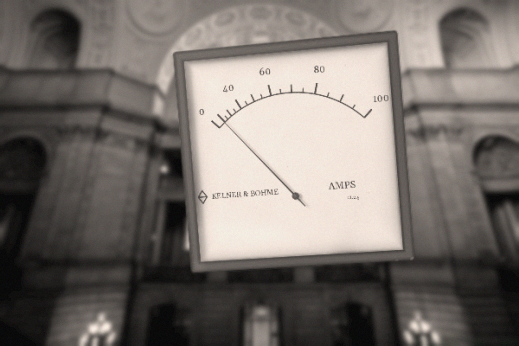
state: 20 A
